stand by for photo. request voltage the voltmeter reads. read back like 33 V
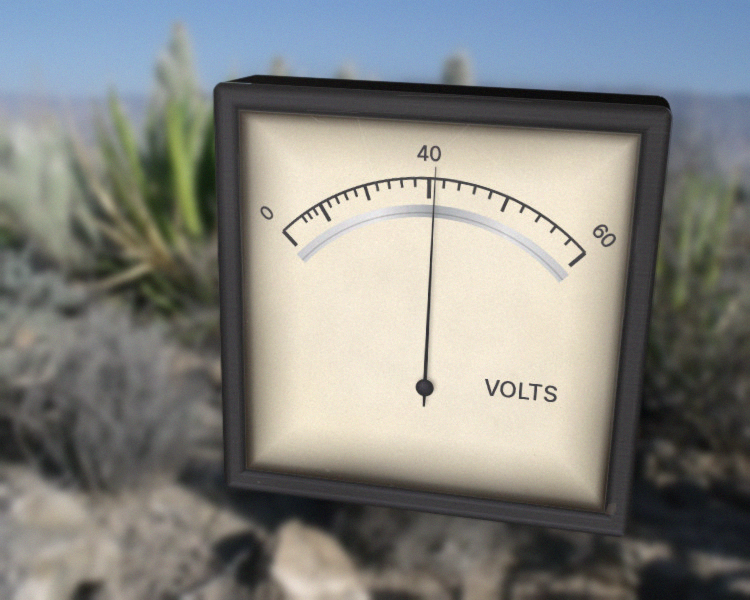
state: 41 V
